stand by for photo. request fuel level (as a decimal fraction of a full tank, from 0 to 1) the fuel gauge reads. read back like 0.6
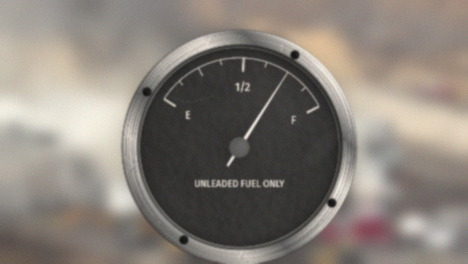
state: 0.75
